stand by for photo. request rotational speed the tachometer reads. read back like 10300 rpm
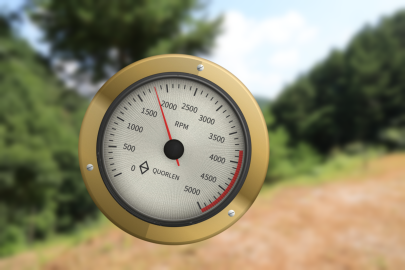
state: 1800 rpm
